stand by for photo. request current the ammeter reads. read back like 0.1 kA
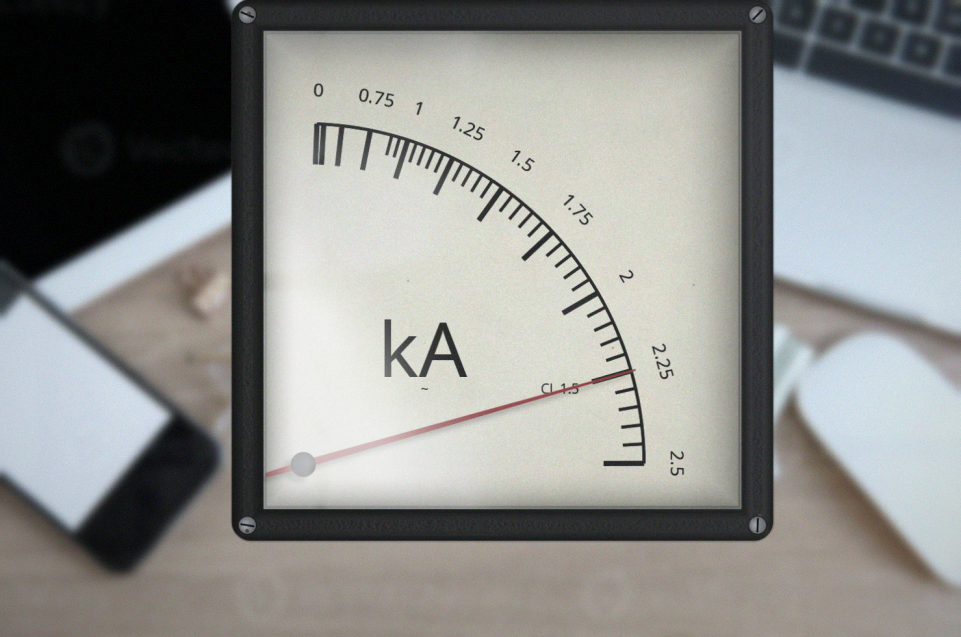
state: 2.25 kA
